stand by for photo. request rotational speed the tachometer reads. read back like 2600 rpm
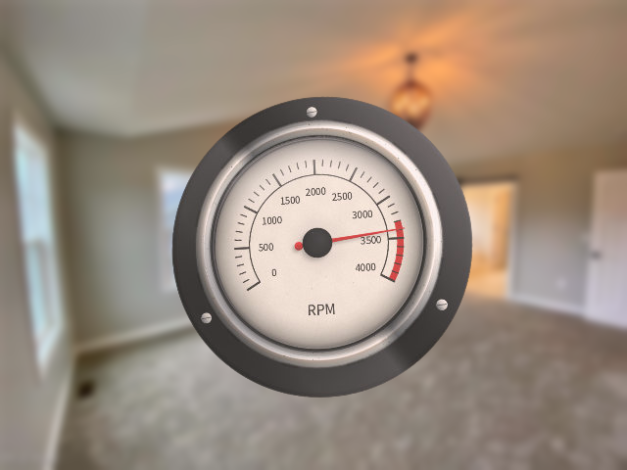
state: 3400 rpm
